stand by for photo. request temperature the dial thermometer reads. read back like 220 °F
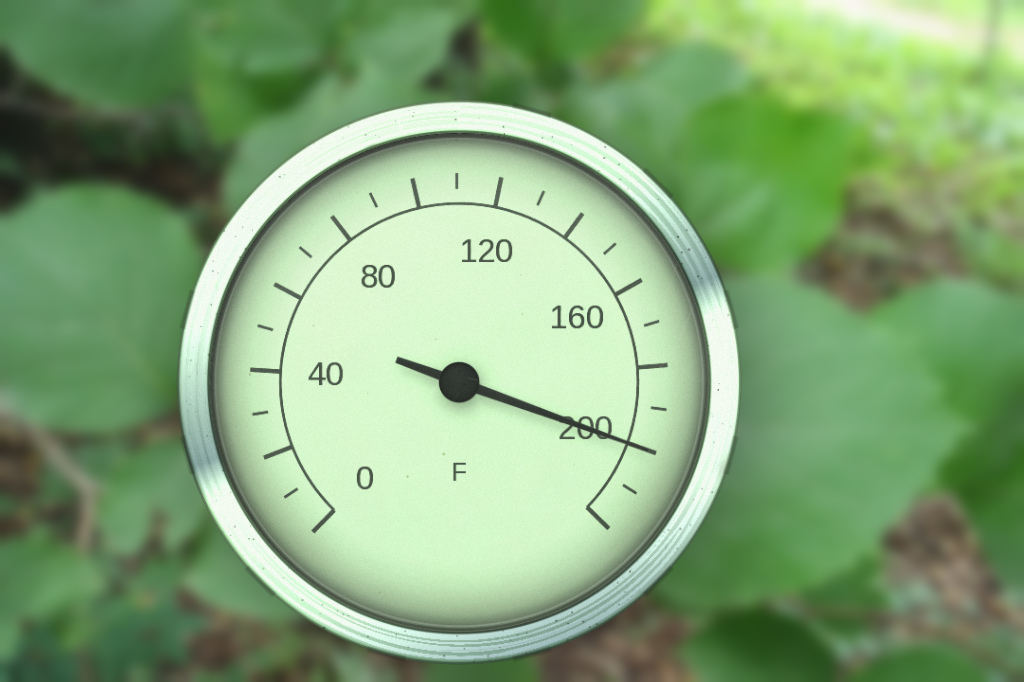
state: 200 °F
